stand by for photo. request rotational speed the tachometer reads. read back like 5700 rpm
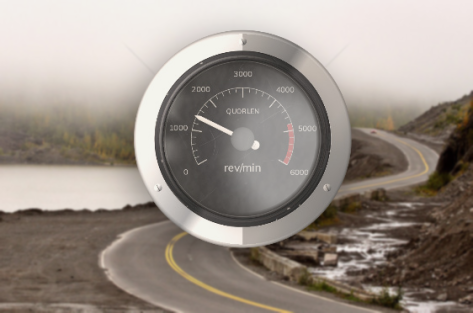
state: 1400 rpm
